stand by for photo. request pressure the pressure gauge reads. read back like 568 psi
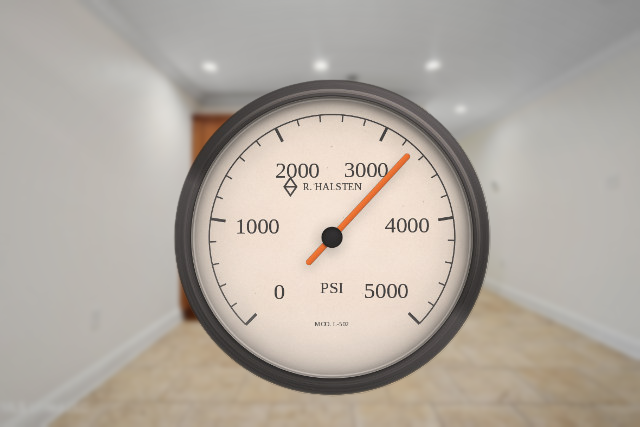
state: 3300 psi
